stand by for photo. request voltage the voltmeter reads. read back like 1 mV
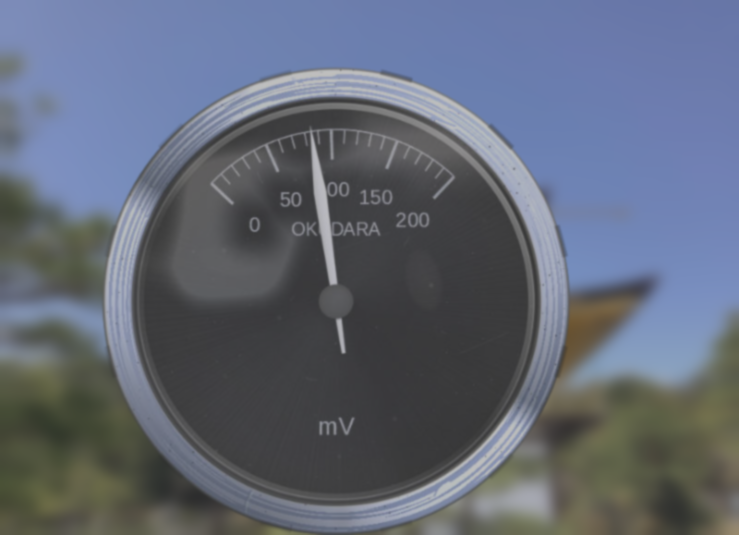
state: 85 mV
